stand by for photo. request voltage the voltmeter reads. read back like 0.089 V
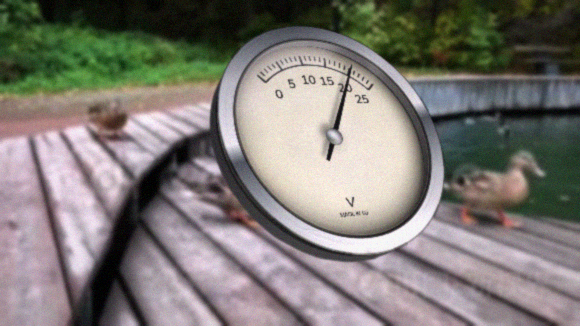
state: 20 V
